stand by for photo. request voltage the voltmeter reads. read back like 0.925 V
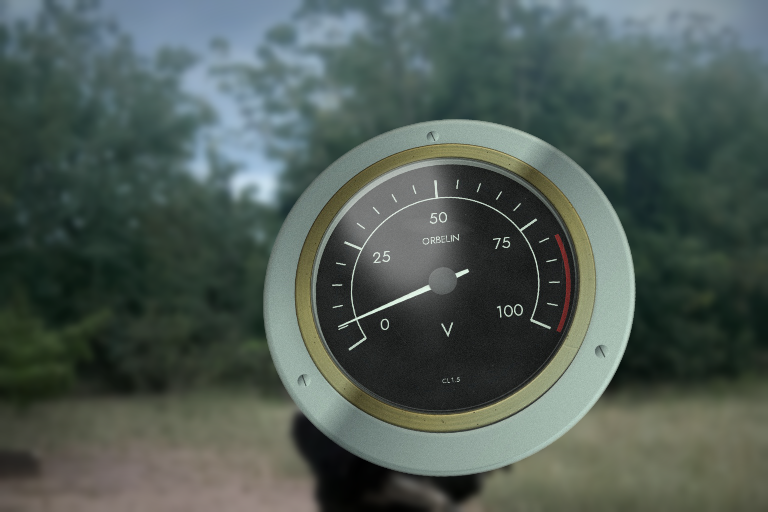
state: 5 V
